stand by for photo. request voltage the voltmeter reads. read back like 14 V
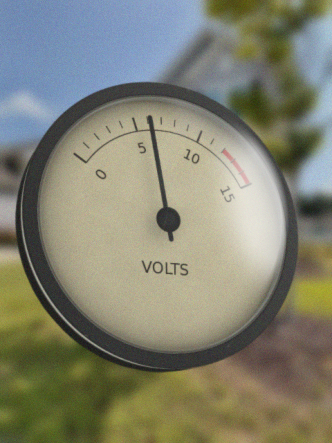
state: 6 V
